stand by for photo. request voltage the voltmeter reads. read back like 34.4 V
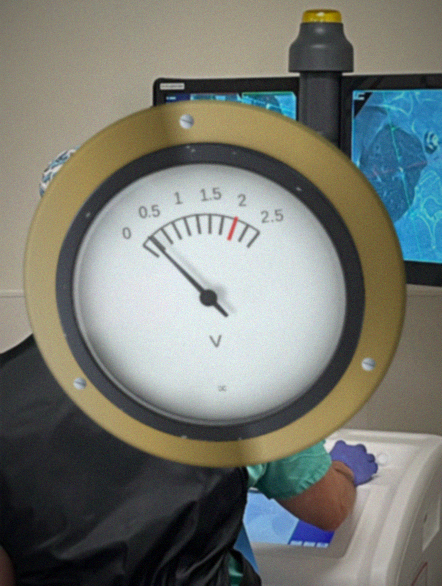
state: 0.25 V
